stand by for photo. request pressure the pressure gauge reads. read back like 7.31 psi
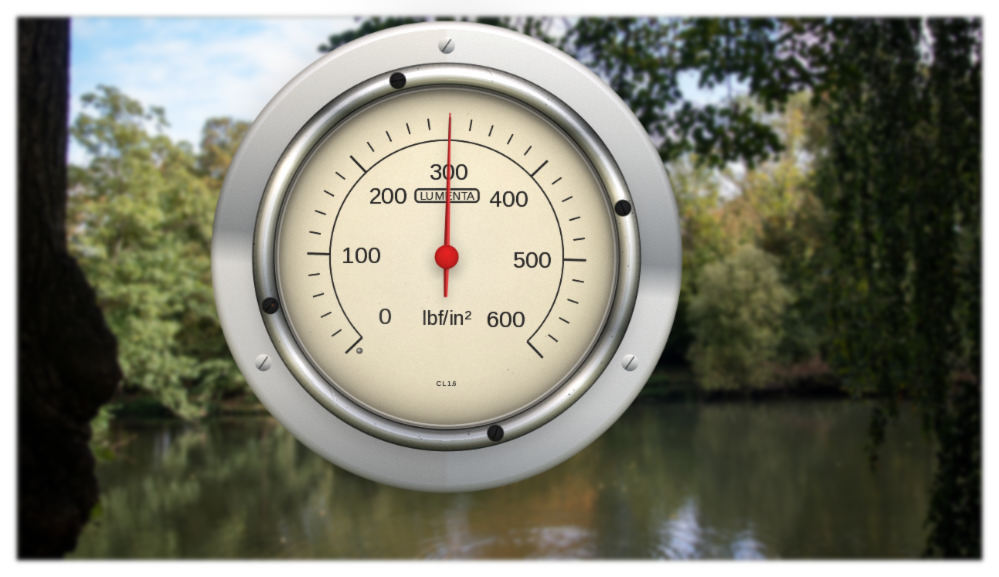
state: 300 psi
